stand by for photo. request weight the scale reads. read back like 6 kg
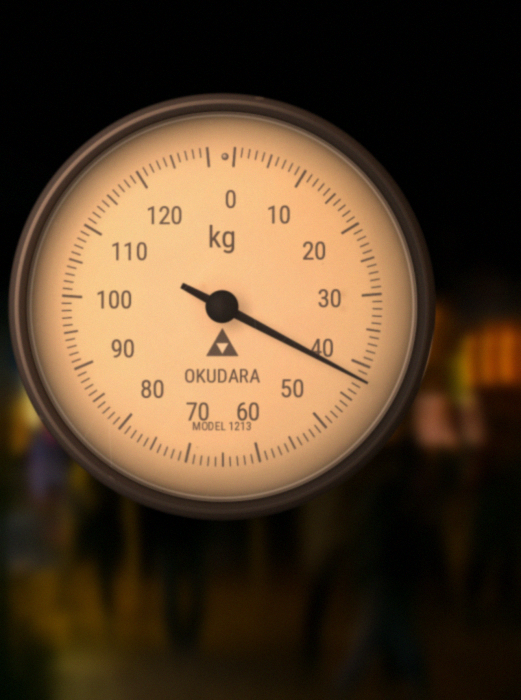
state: 42 kg
